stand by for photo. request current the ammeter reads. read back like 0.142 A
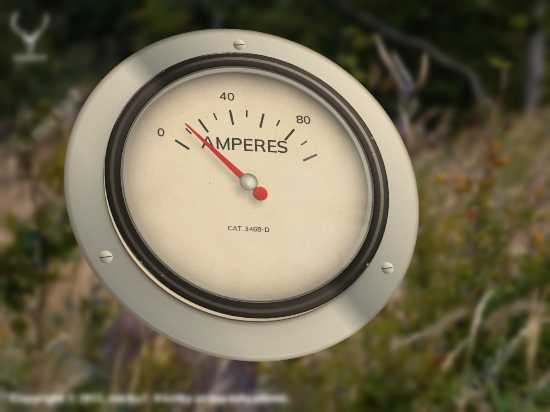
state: 10 A
